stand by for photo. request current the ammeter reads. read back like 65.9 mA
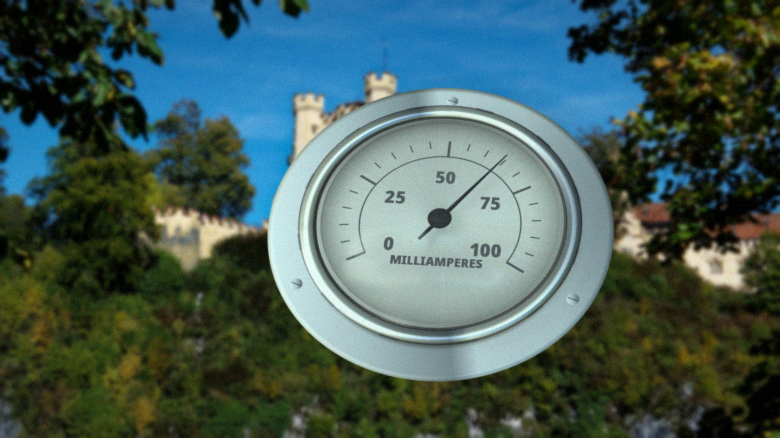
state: 65 mA
